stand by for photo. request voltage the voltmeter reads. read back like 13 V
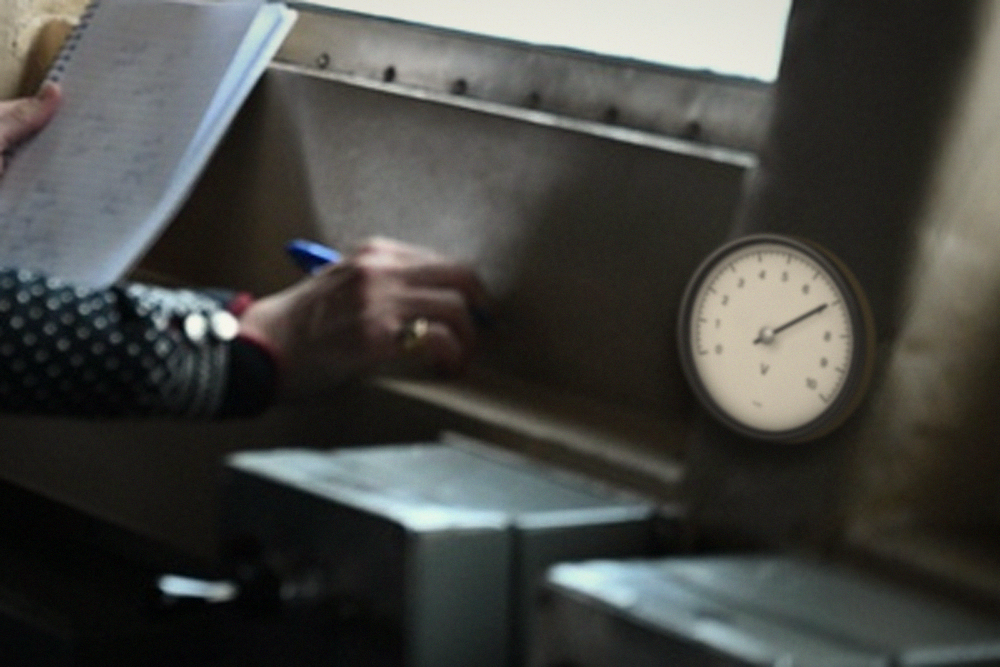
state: 7 V
